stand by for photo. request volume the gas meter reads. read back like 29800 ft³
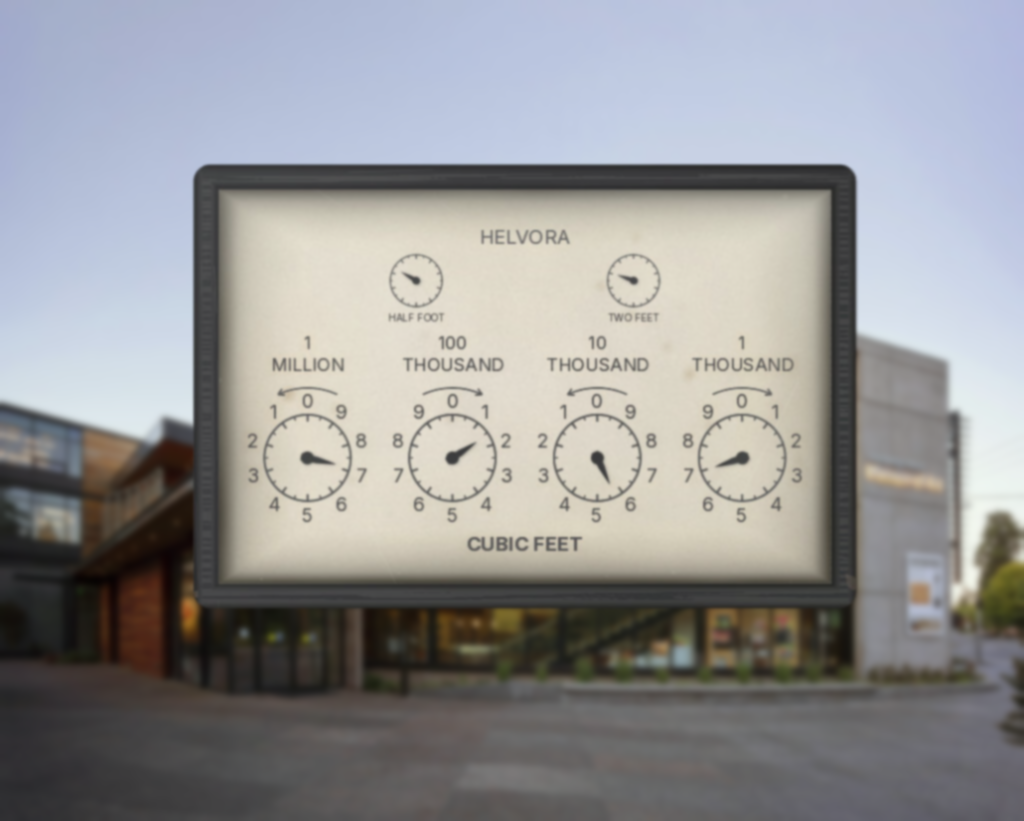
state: 715700 ft³
